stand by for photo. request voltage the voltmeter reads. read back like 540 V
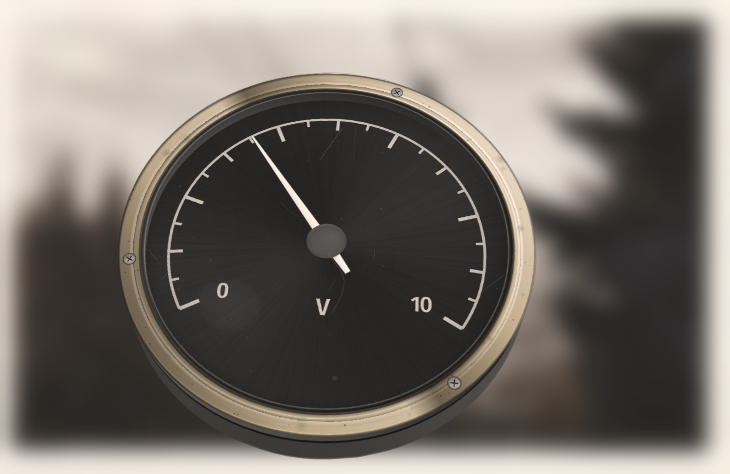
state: 3.5 V
